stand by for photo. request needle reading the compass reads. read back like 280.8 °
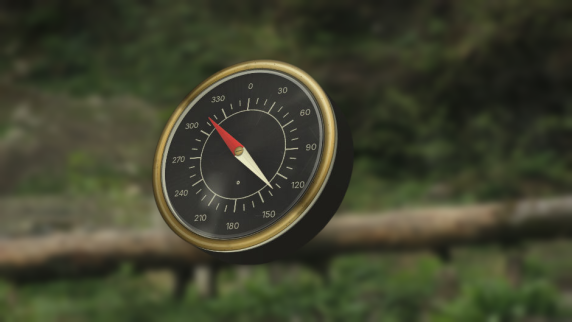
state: 315 °
